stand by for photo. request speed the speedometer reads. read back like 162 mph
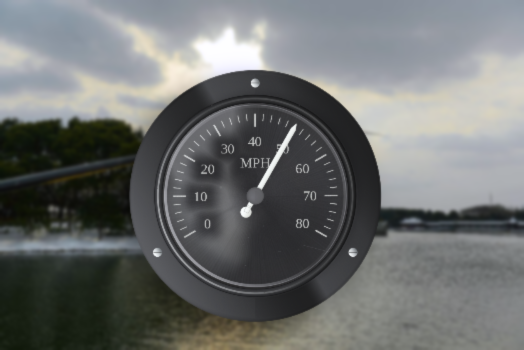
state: 50 mph
